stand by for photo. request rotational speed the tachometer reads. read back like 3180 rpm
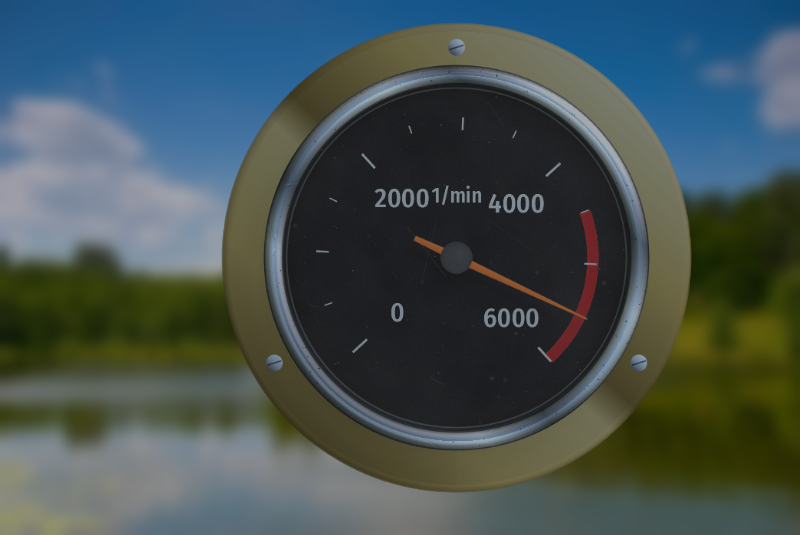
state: 5500 rpm
